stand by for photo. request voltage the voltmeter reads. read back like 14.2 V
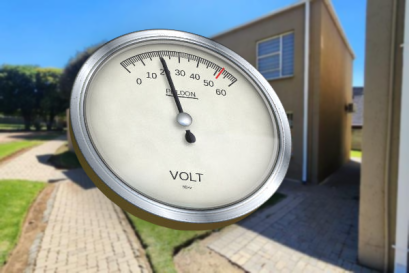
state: 20 V
